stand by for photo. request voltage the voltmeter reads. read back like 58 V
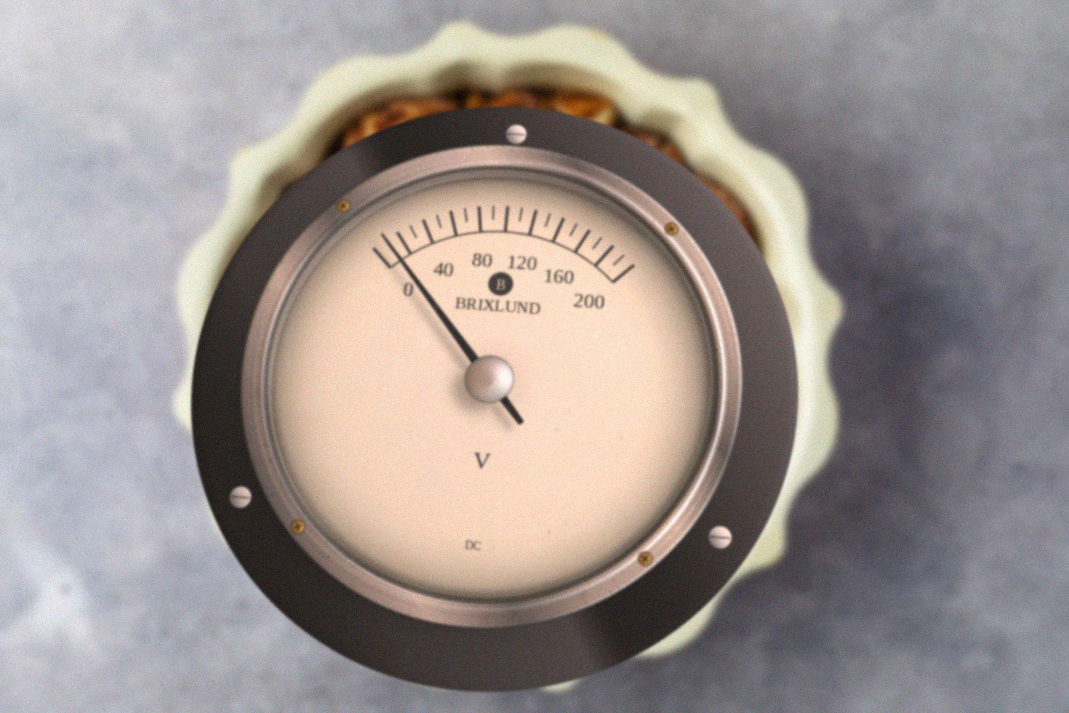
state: 10 V
